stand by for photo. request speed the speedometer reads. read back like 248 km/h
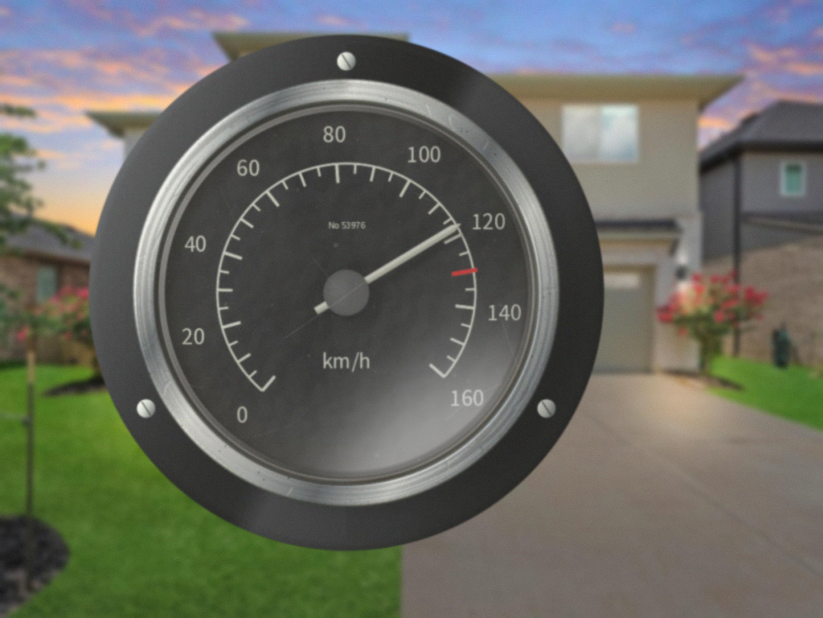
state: 117.5 km/h
